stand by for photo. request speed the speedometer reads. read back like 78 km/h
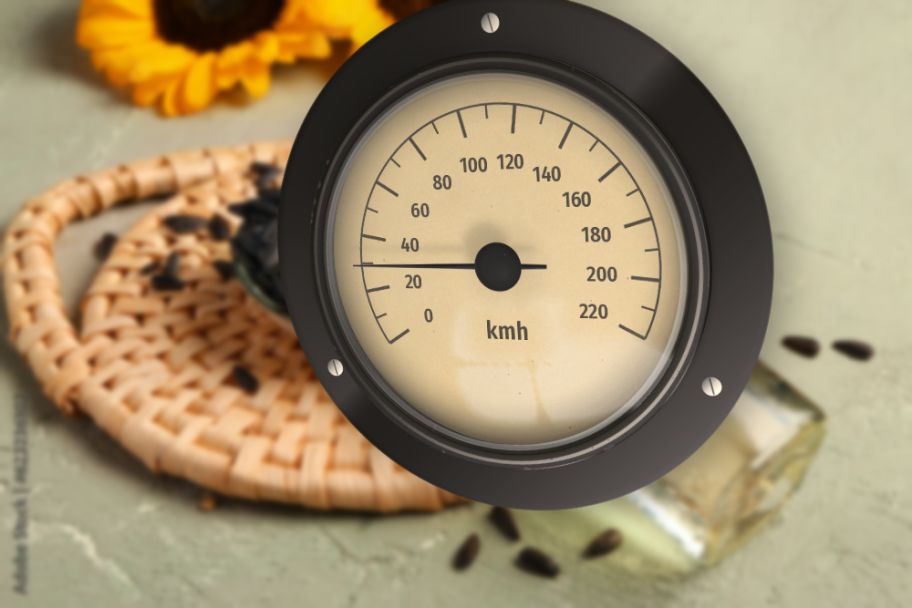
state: 30 km/h
